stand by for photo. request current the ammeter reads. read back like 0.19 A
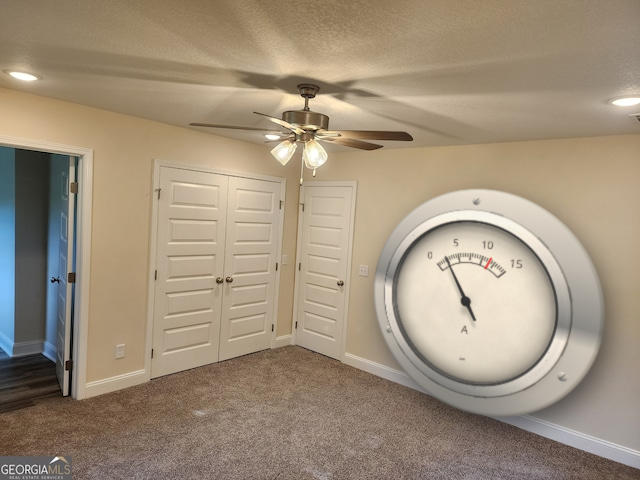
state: 2.5 A
